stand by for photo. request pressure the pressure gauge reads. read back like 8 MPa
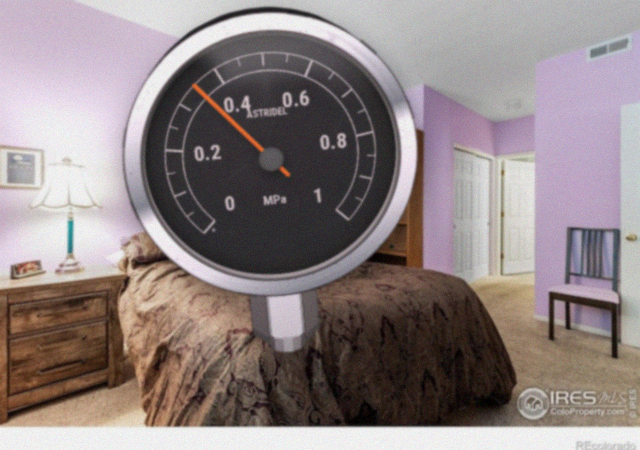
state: 0.35 MPa
